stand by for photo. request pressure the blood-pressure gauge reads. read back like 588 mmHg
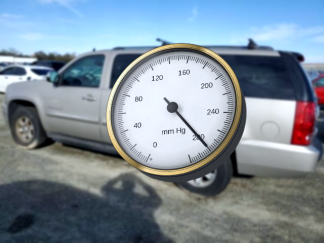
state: 280 mmHg
